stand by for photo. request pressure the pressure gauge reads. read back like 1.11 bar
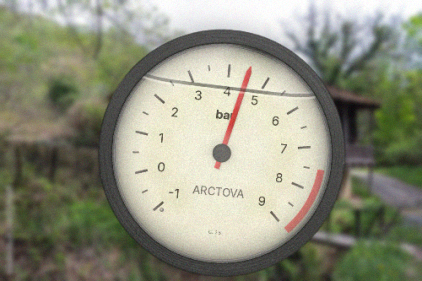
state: 4.5 bar
